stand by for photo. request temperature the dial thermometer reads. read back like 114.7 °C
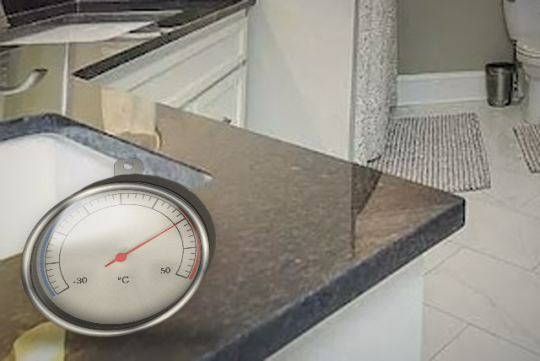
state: 30 °C
